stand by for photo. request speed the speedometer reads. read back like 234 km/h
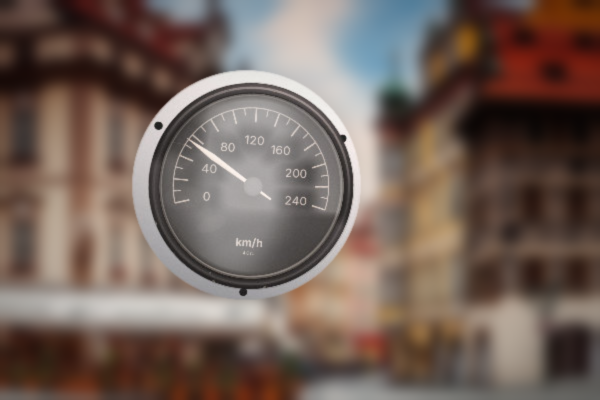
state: 55 km/h
